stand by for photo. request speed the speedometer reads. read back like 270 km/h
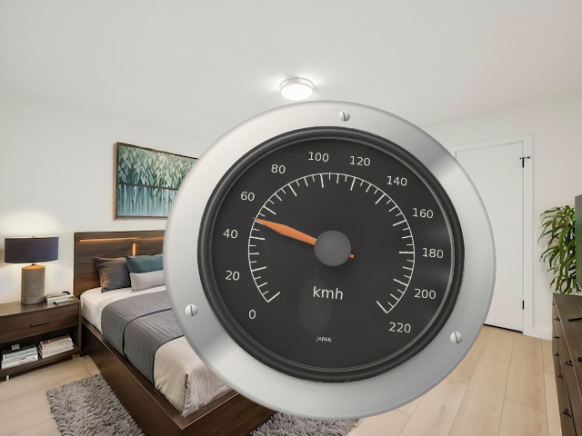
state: 50 km/h
